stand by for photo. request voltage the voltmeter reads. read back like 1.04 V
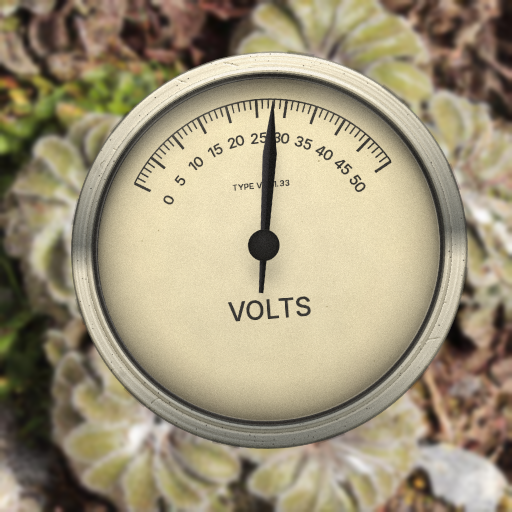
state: 28 V
